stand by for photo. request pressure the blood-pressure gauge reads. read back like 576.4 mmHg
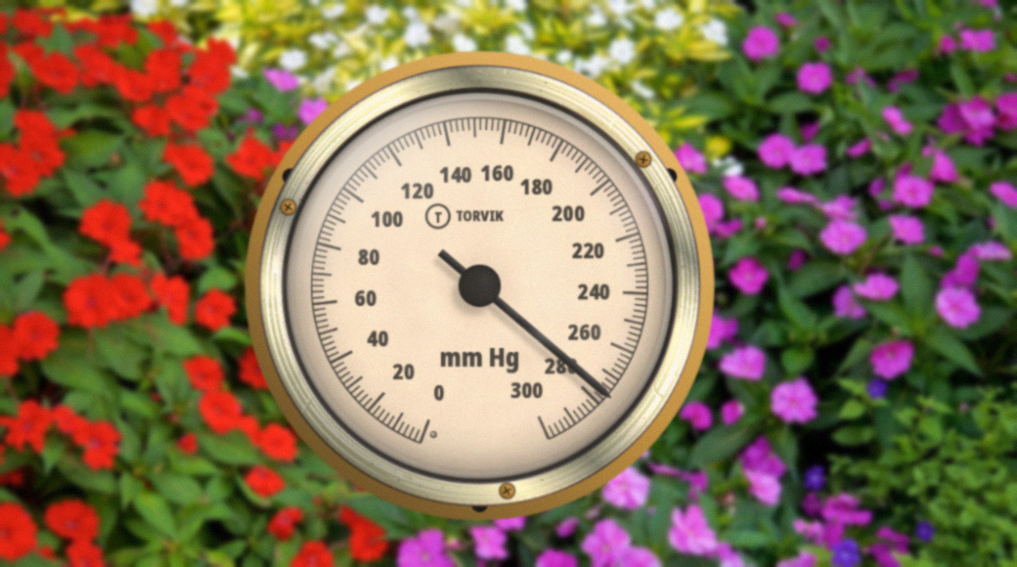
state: 276 mmHg
